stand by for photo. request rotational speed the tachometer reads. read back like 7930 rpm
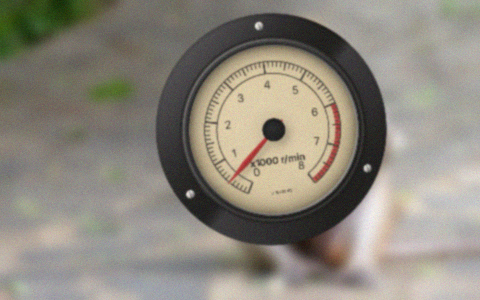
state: 500 rpm
